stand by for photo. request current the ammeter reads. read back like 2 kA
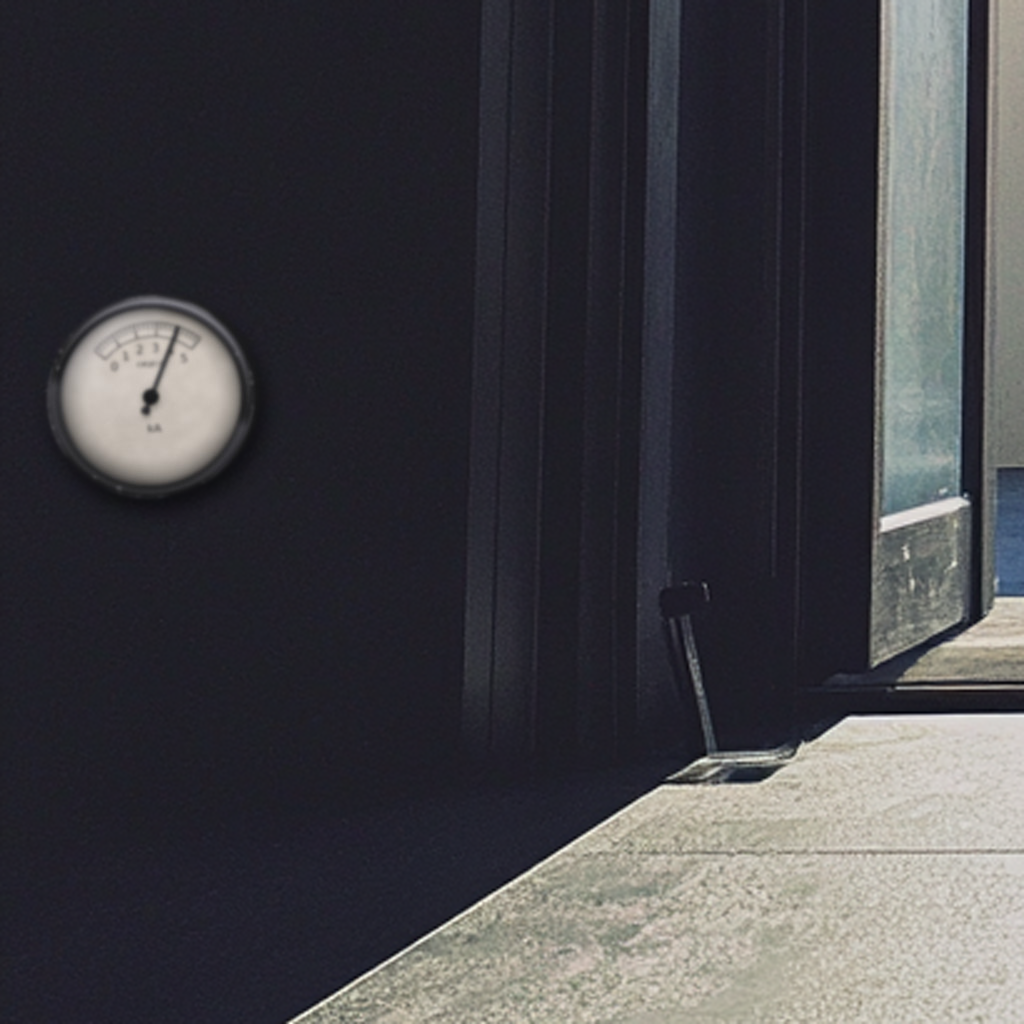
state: 4 kA
